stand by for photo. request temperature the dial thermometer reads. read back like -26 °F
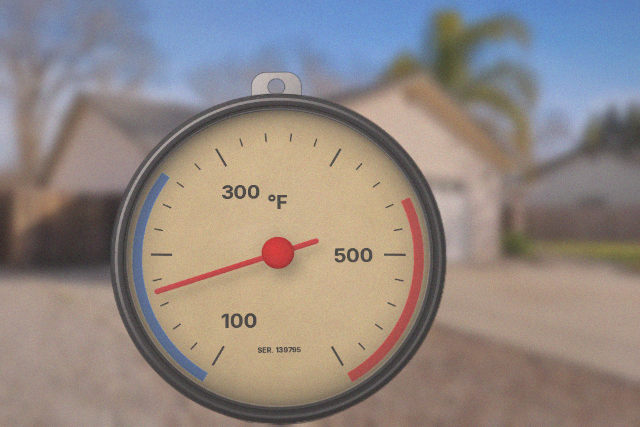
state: 170 °F
